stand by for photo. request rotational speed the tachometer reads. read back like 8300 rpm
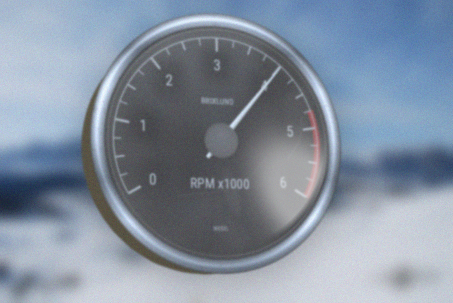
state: 4000 rpm
